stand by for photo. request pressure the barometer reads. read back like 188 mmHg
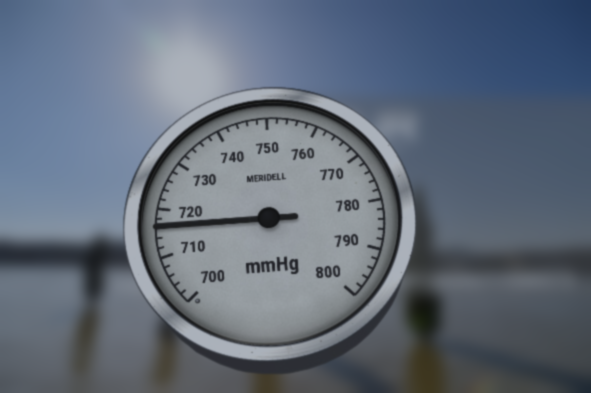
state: 716 mmHg
